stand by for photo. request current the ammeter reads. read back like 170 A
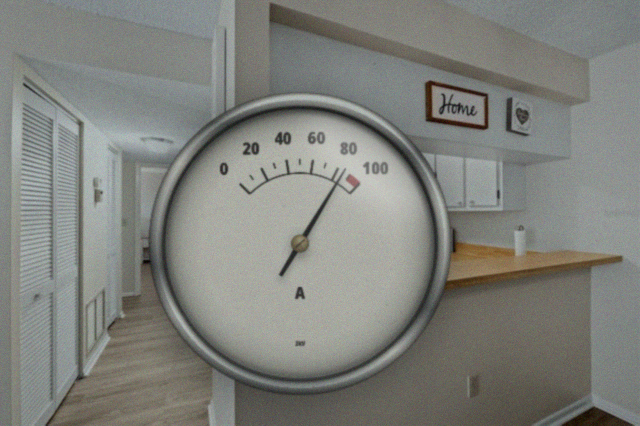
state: 85 A
